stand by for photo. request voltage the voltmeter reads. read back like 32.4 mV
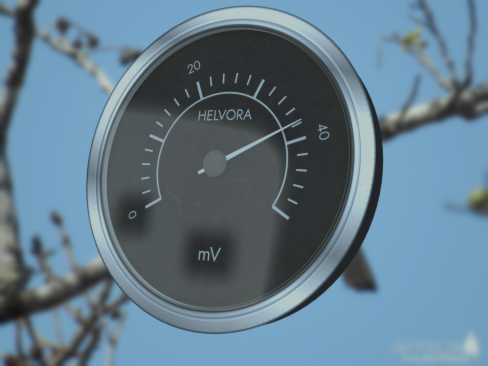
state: 38 mV
